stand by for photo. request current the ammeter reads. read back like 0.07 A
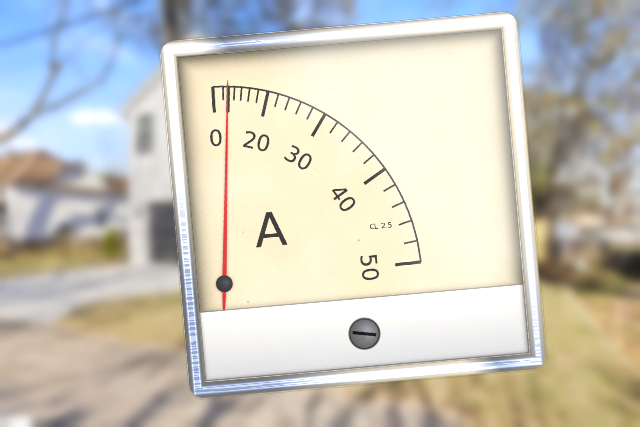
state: 10 A
